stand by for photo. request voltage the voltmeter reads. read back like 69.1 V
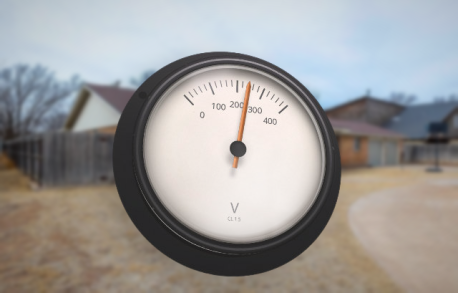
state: 240 V
